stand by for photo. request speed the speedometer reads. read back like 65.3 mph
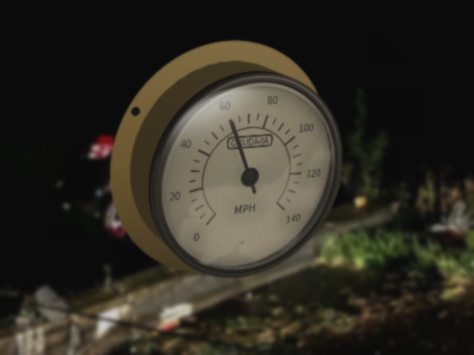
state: 60 mph
